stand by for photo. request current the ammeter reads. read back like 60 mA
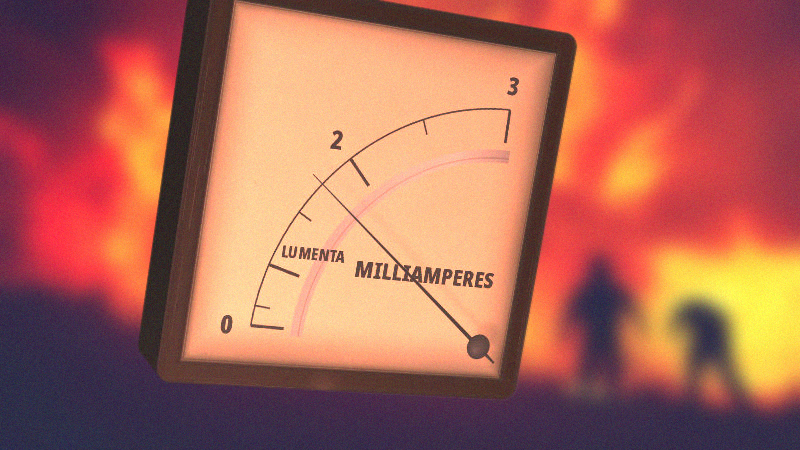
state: 1.75 mA
